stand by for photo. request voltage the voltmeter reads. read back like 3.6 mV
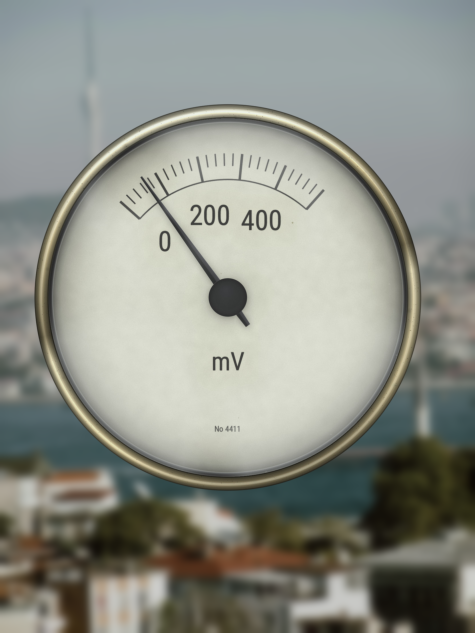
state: 70 mV
